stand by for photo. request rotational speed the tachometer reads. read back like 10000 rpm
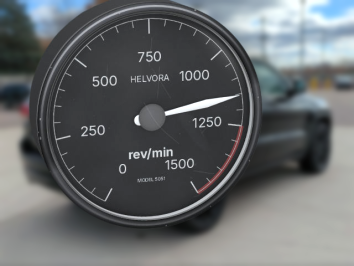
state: 1150 rpm
